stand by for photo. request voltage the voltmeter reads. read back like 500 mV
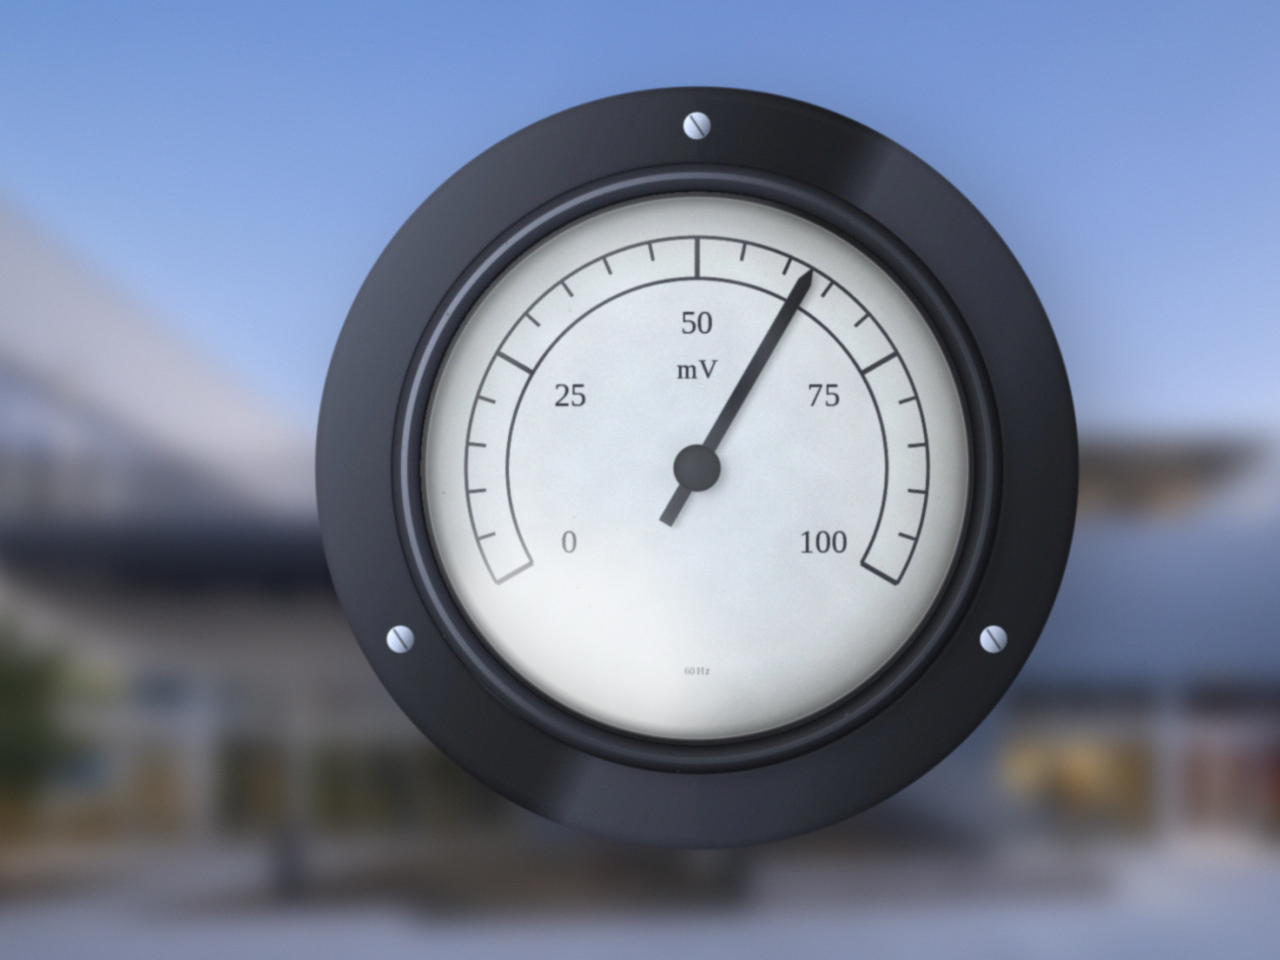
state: 62.5 mV
